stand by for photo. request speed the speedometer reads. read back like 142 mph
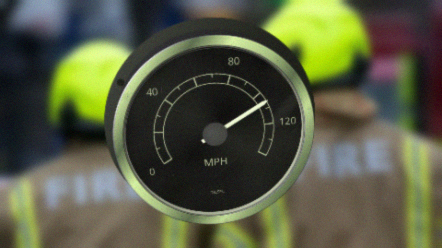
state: 105 mph
